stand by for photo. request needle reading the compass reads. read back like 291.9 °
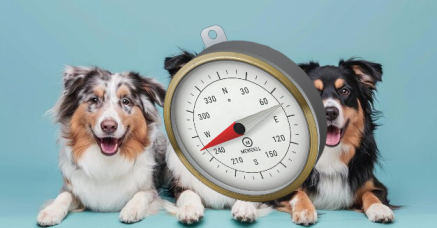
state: 255 °
